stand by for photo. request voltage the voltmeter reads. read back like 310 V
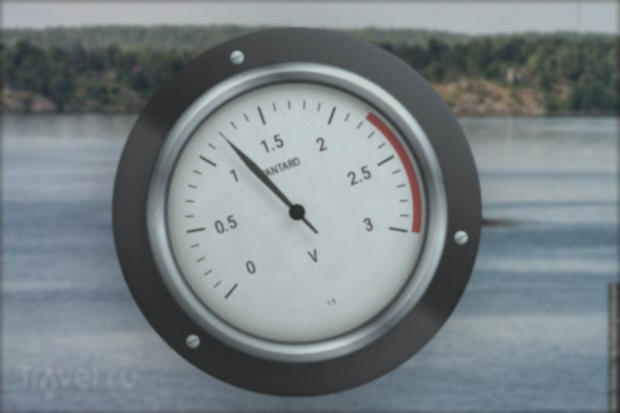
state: 1.2 V
